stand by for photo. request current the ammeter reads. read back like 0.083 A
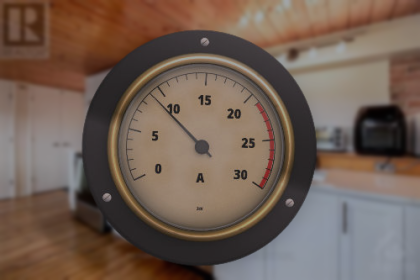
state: 9 A
